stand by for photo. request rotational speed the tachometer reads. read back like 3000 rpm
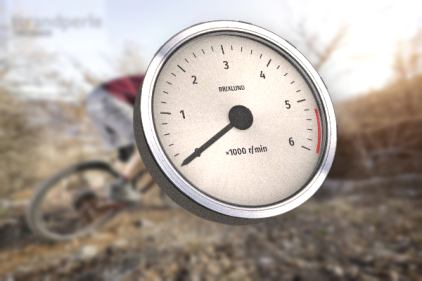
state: 0 rpm
